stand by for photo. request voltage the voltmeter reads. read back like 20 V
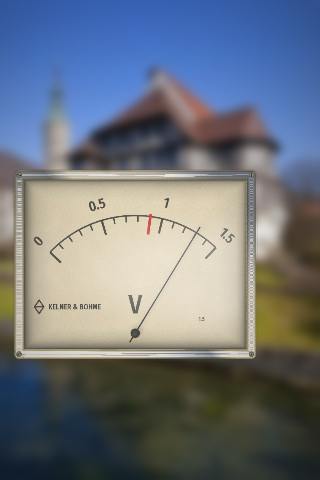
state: 1.3 V
